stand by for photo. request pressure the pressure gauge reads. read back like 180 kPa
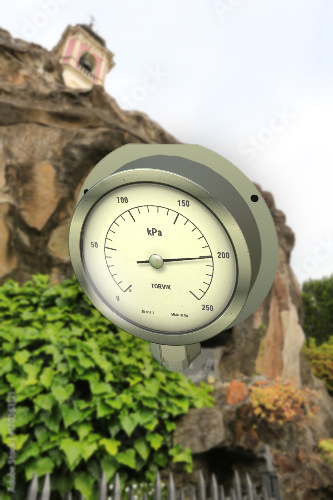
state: 200 kPa
